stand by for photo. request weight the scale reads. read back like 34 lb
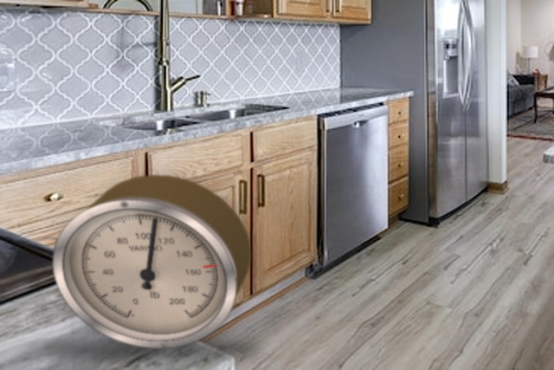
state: 110 lb
